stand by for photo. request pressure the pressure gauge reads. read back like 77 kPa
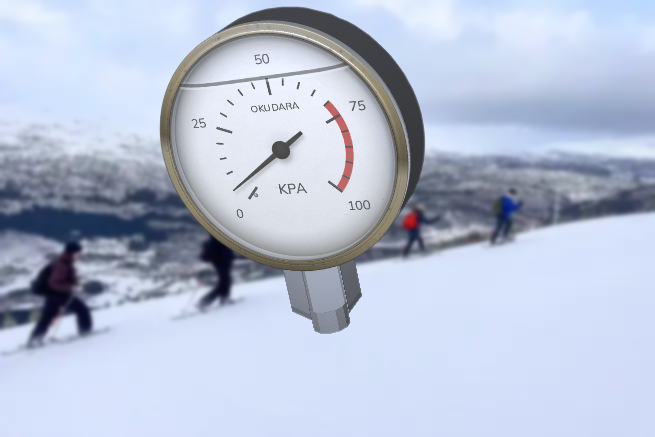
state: 5 kPa
